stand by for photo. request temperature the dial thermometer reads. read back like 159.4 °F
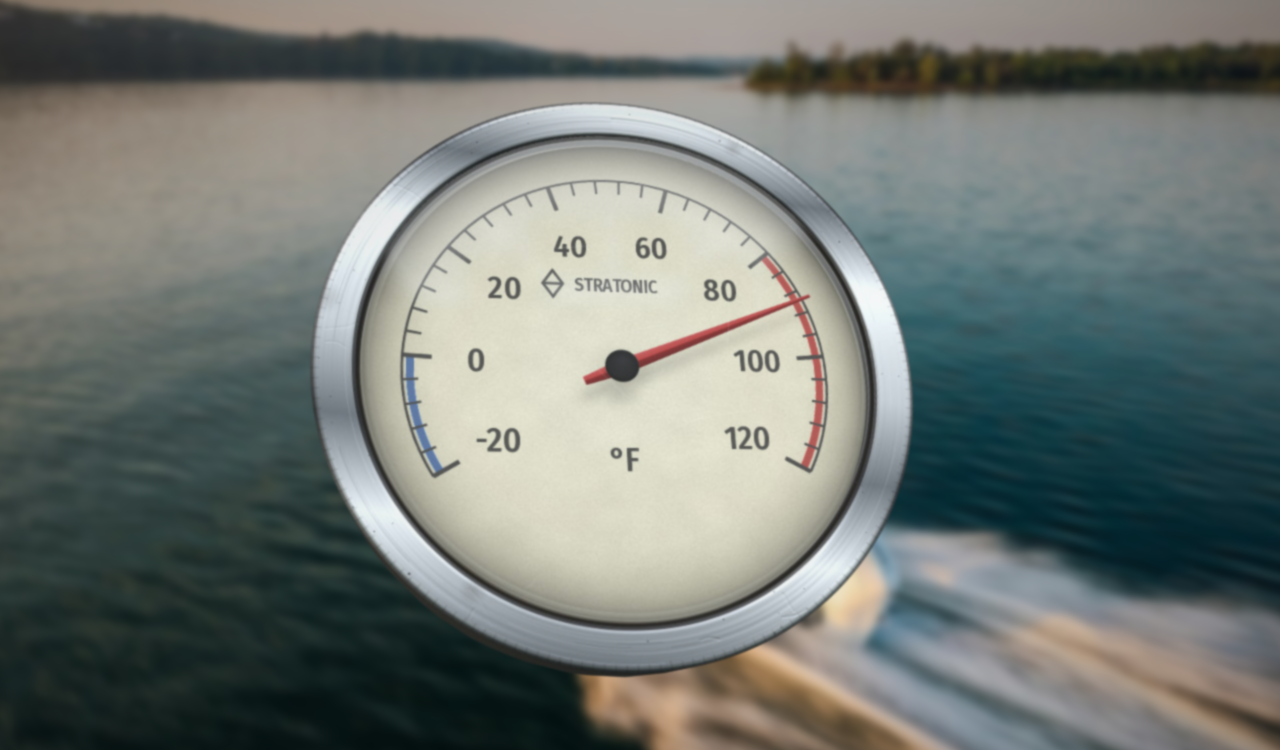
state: 90 °F
